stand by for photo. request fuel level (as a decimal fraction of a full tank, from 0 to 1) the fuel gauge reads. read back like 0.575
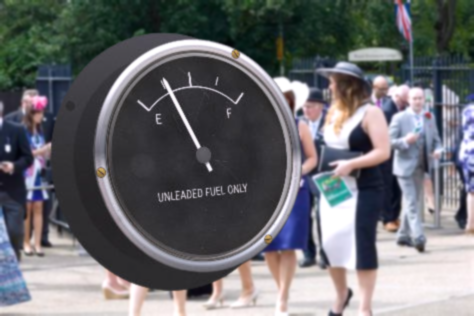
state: 0.25
